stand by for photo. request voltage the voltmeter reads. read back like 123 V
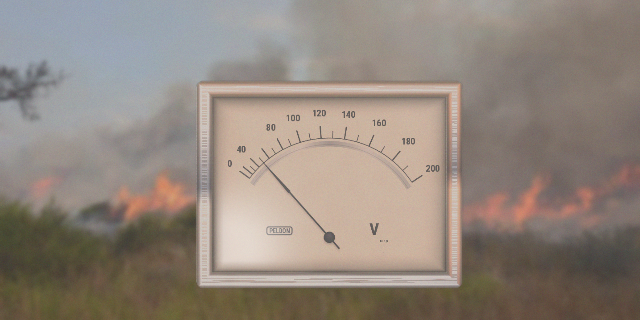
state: 50 V
